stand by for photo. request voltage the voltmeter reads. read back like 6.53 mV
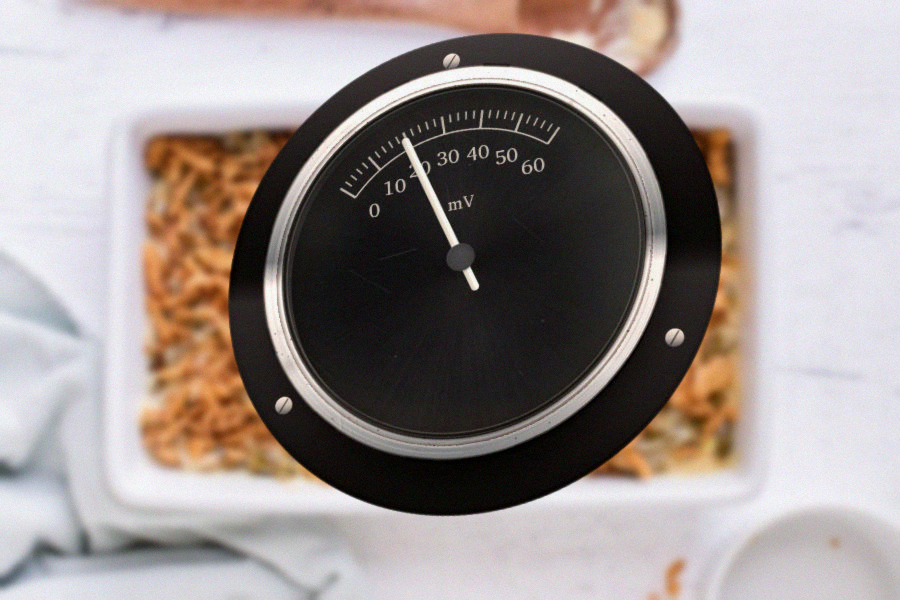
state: 20 mV
